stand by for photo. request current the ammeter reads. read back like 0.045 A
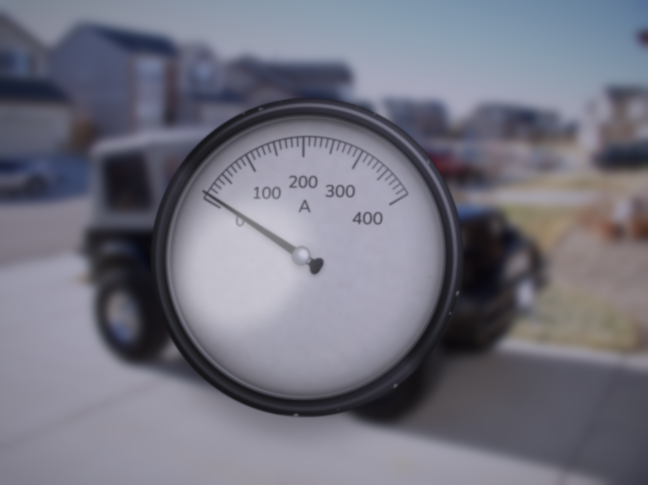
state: 10 A
